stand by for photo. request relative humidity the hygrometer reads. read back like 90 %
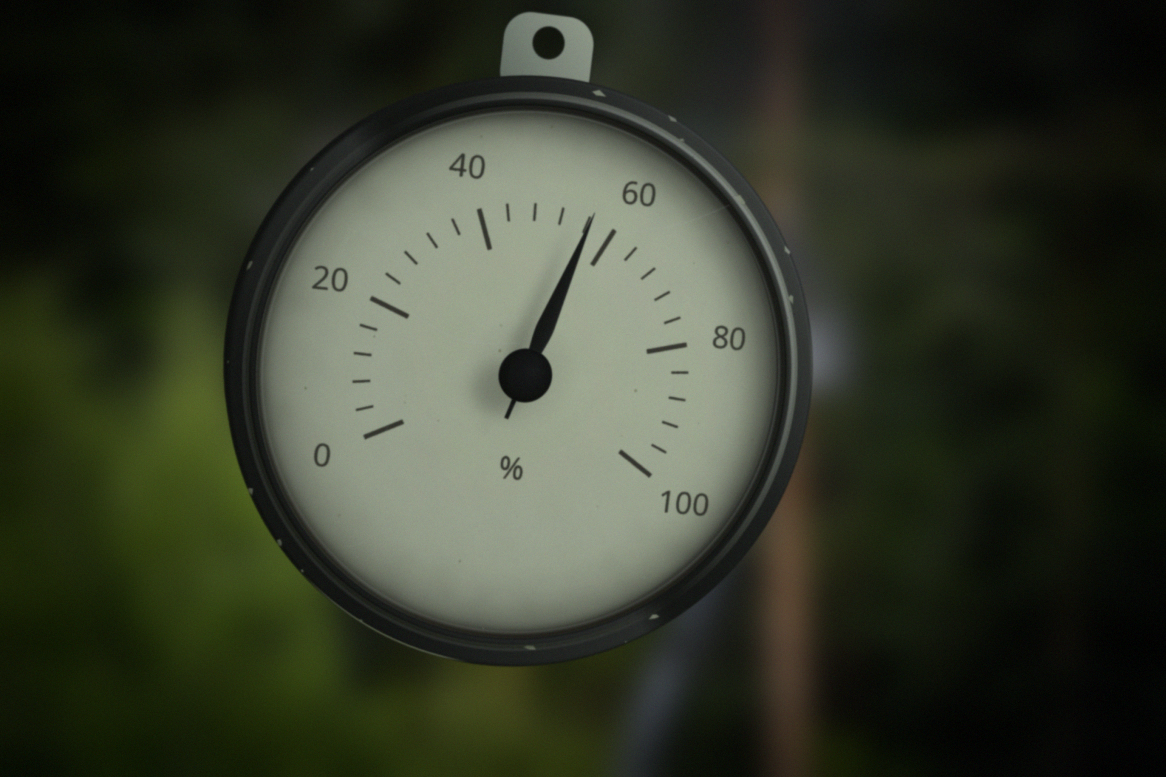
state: 56 %
